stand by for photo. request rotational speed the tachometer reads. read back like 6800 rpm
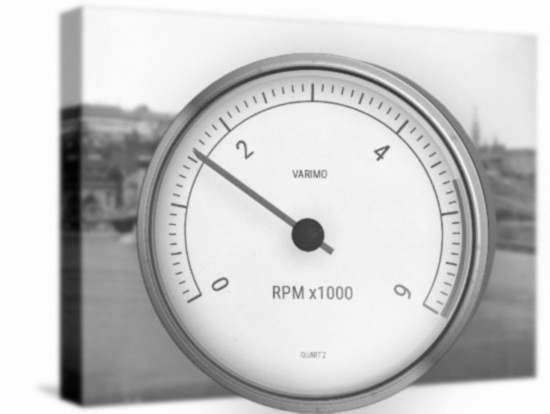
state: 1600 rpm
